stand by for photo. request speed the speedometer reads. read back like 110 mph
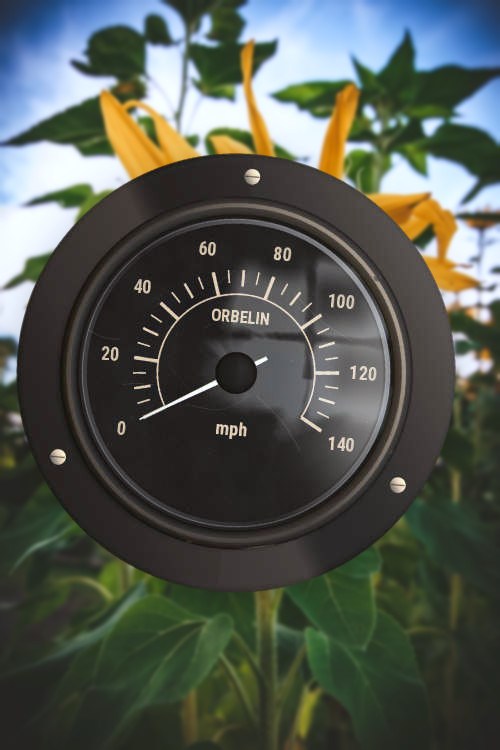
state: 0 mph
